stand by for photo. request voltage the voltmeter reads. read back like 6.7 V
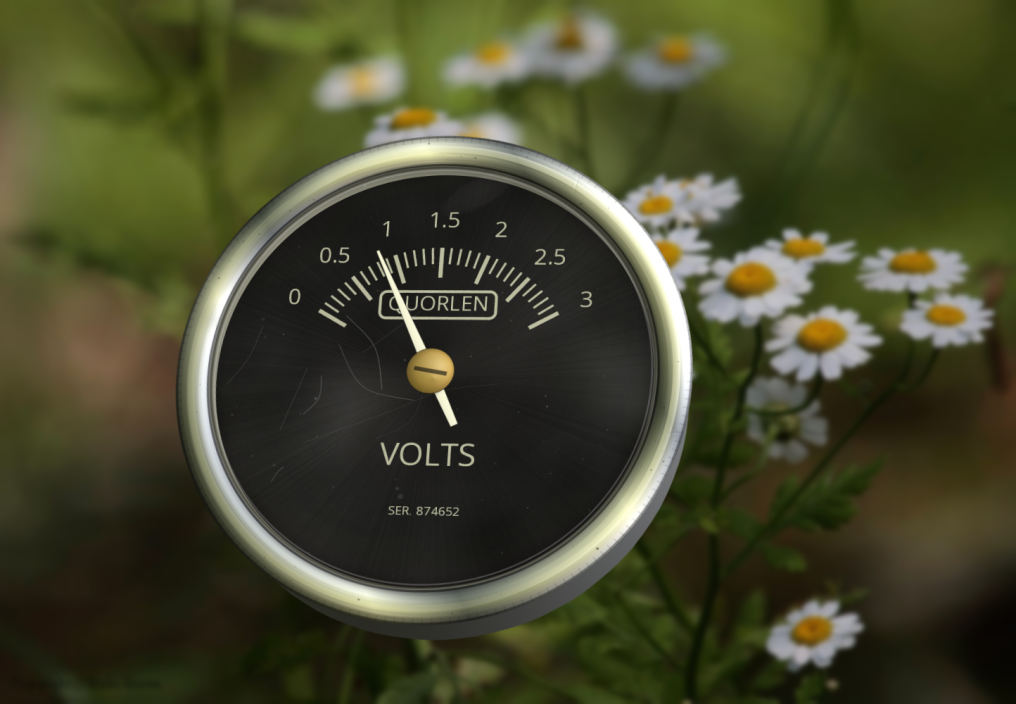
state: 0.85 V
